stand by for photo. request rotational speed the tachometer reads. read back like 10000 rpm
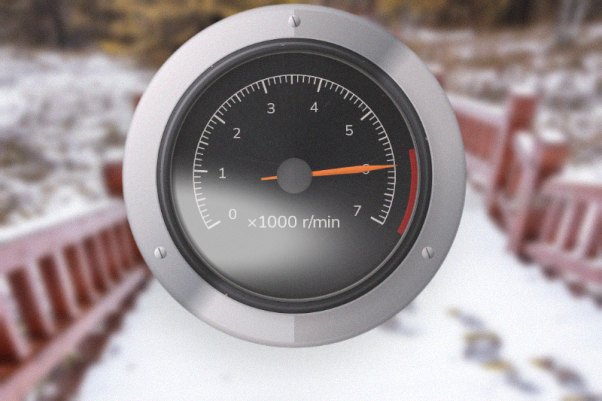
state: 6000 rpm
